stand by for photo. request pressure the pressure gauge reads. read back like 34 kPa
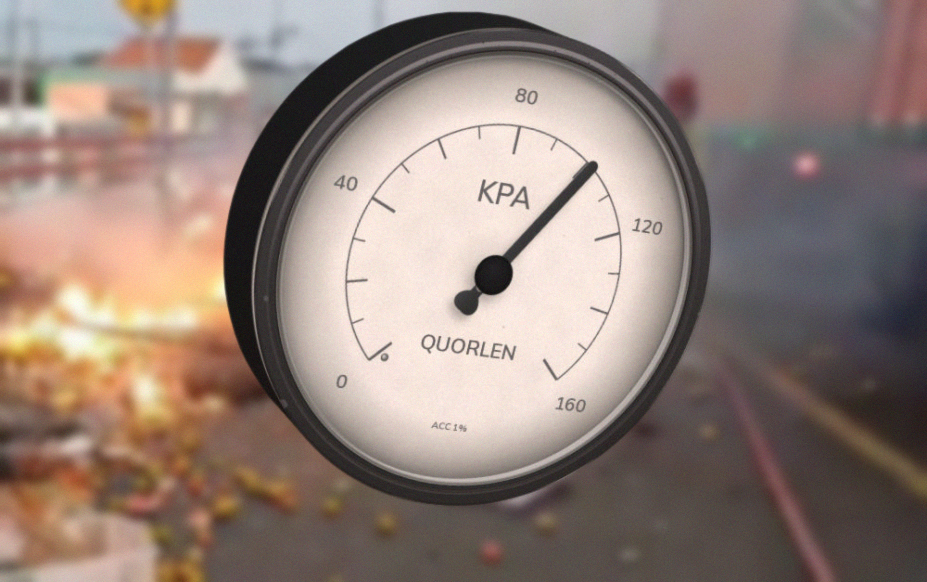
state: 100 kPa
